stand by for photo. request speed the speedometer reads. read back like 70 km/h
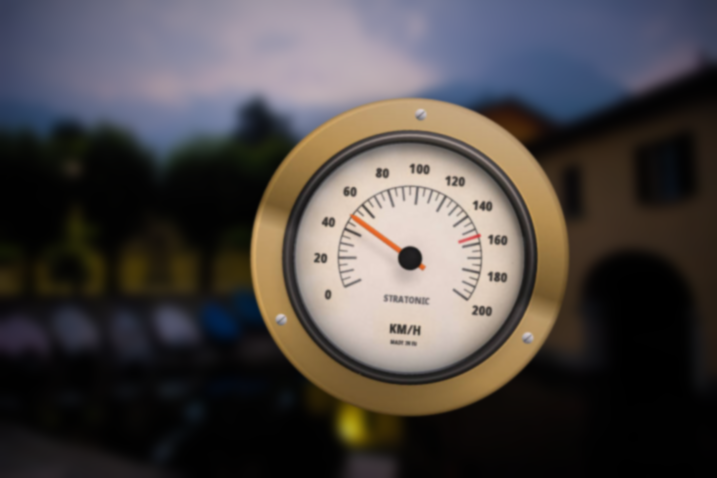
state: 50 km/h
